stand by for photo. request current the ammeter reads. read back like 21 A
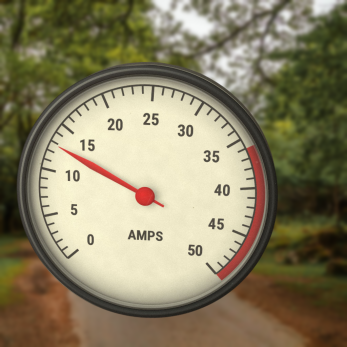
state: 13 A
